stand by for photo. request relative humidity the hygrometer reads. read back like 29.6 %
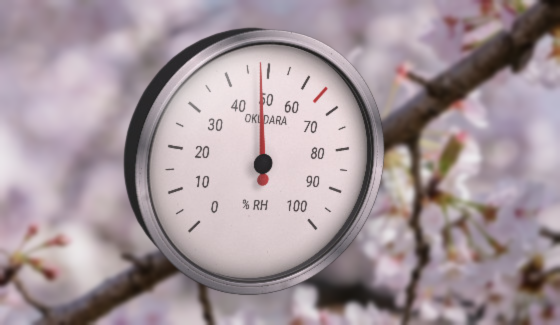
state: 47.5 %
